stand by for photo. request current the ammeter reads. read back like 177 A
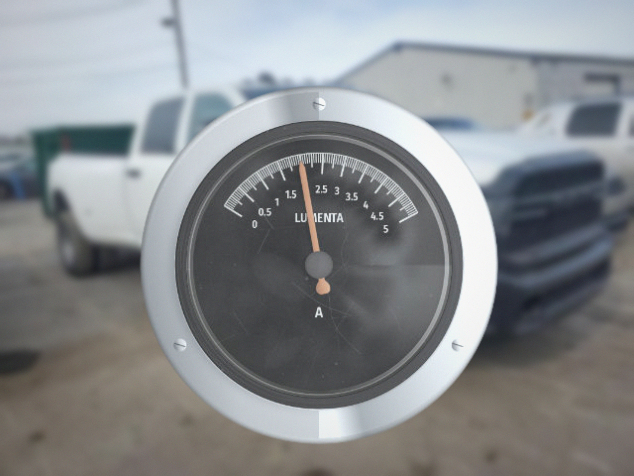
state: 2 A
